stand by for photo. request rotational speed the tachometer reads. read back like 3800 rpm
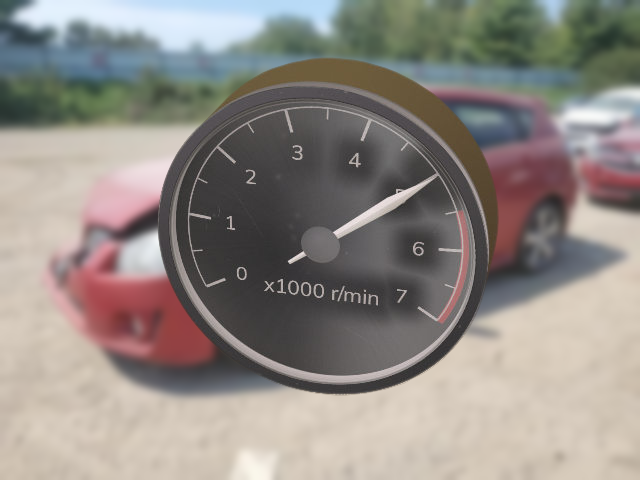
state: 5000 rpm
